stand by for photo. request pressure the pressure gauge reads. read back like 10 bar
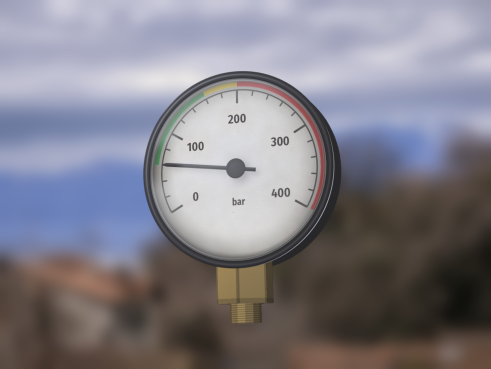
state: 60 bar
